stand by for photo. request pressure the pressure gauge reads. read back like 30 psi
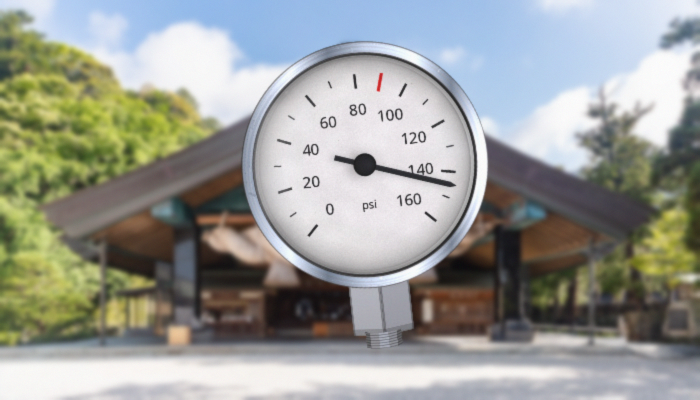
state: 145 psi
